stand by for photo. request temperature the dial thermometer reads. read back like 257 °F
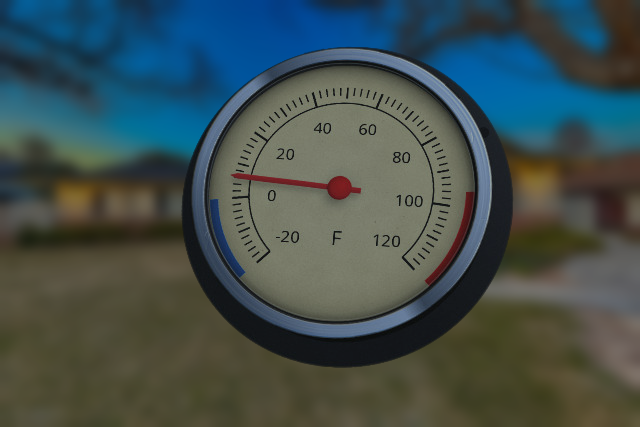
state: 6 °F
